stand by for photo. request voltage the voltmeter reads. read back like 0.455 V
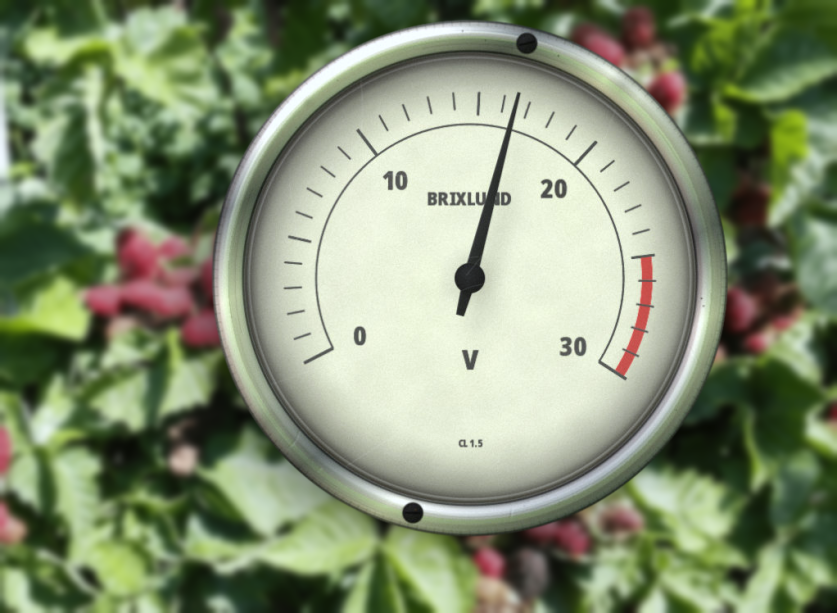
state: 16.5 V
